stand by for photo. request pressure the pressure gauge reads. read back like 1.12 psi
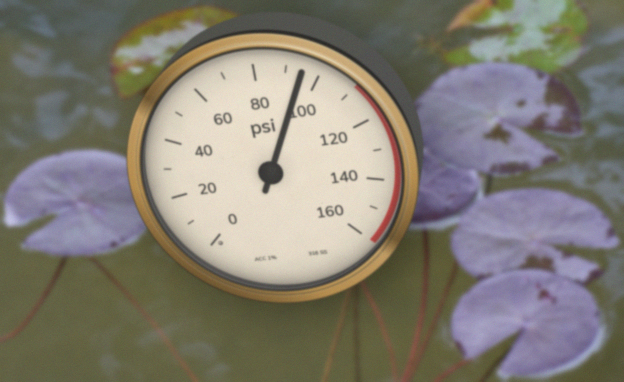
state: 95 psi
